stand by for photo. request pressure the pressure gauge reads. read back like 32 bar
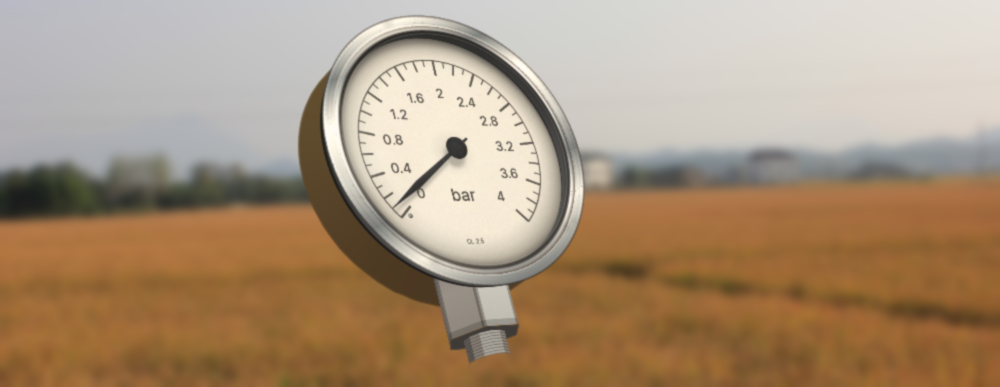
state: 0.1 bar
